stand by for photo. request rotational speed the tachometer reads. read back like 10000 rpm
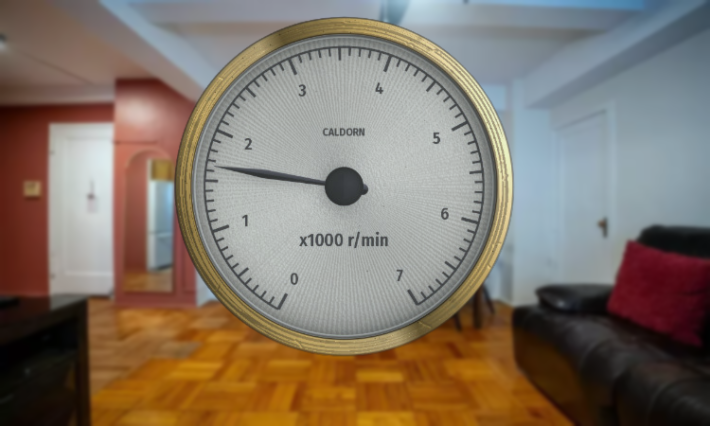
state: 1650 rpm
